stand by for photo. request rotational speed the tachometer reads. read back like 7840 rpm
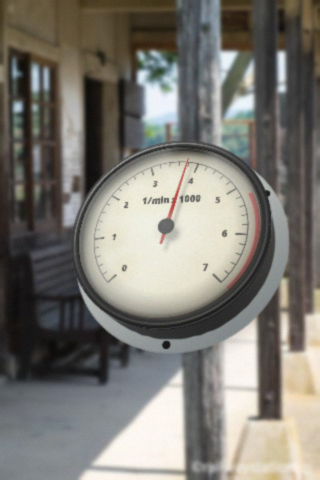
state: 3800 rpm
